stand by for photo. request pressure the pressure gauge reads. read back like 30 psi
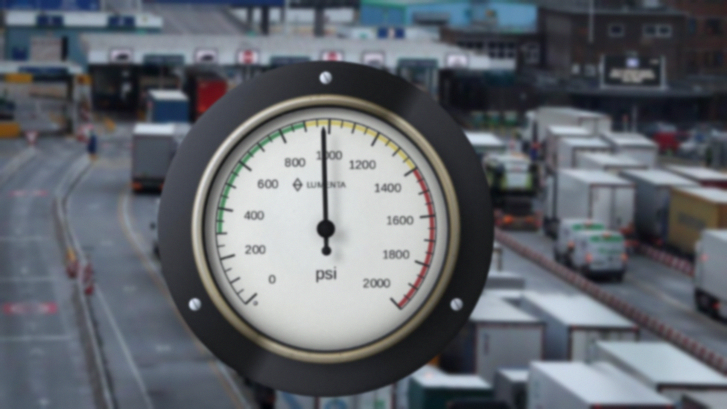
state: 975 psi
